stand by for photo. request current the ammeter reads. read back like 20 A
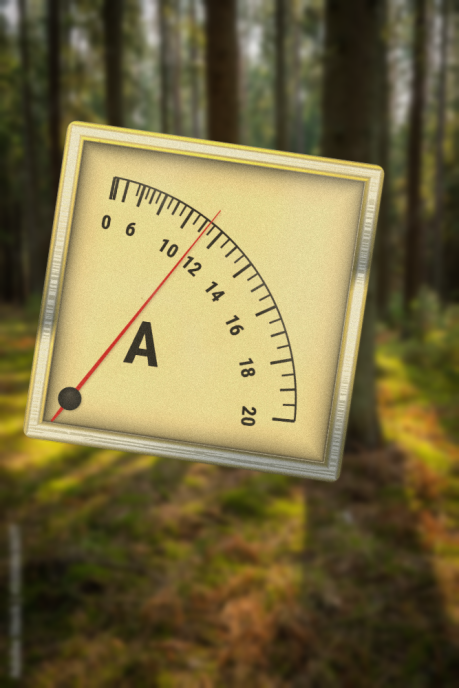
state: 11.25 A
